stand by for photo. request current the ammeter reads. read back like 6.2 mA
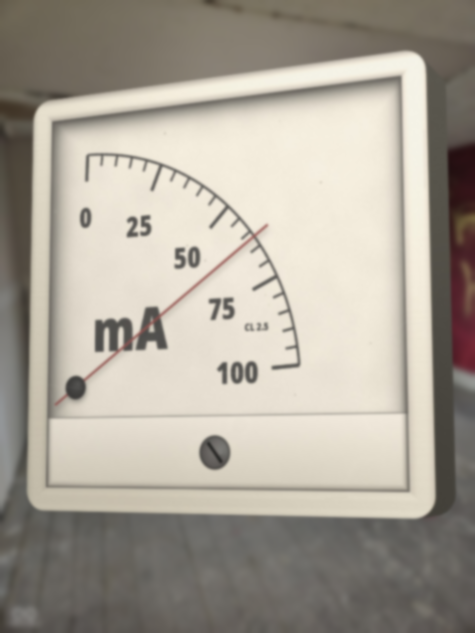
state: 62.5 mA
